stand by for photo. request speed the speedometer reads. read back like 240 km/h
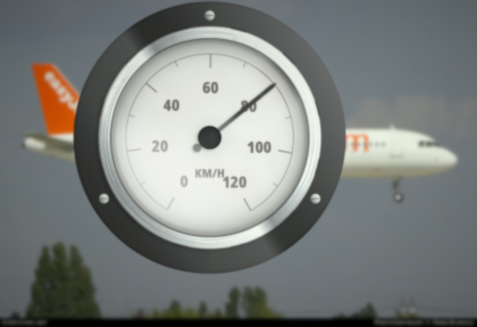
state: 80 km/h
